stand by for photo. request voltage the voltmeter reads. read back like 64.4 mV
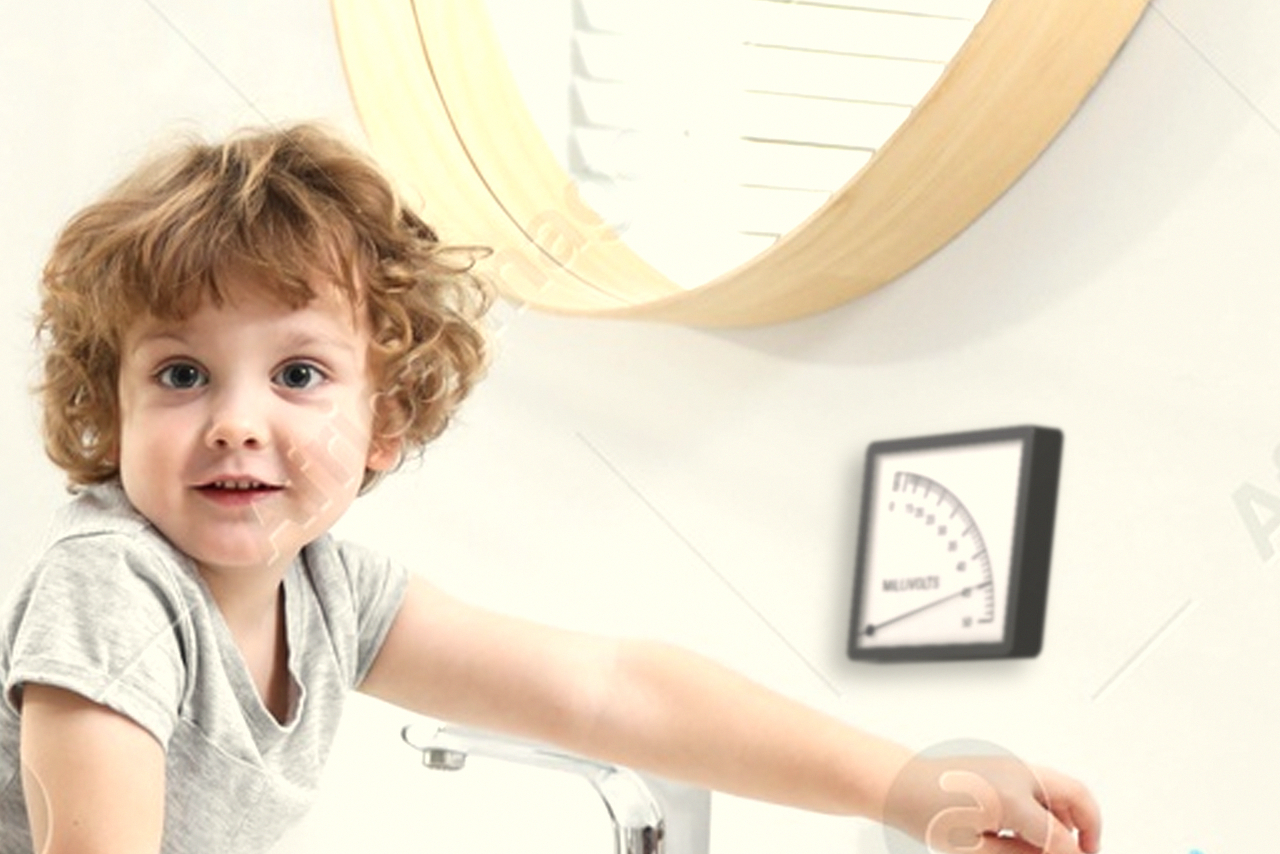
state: 45 mV
